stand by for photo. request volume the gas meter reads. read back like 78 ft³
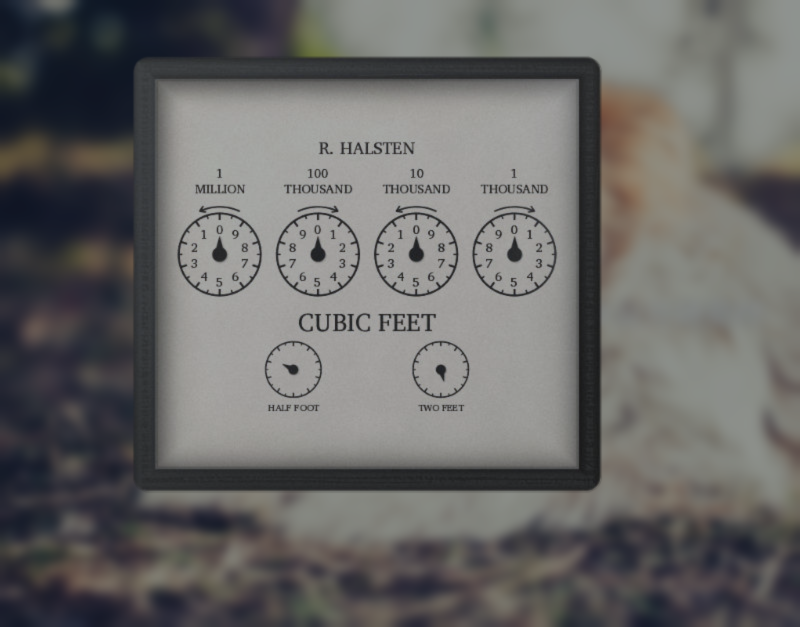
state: 0 ft³
